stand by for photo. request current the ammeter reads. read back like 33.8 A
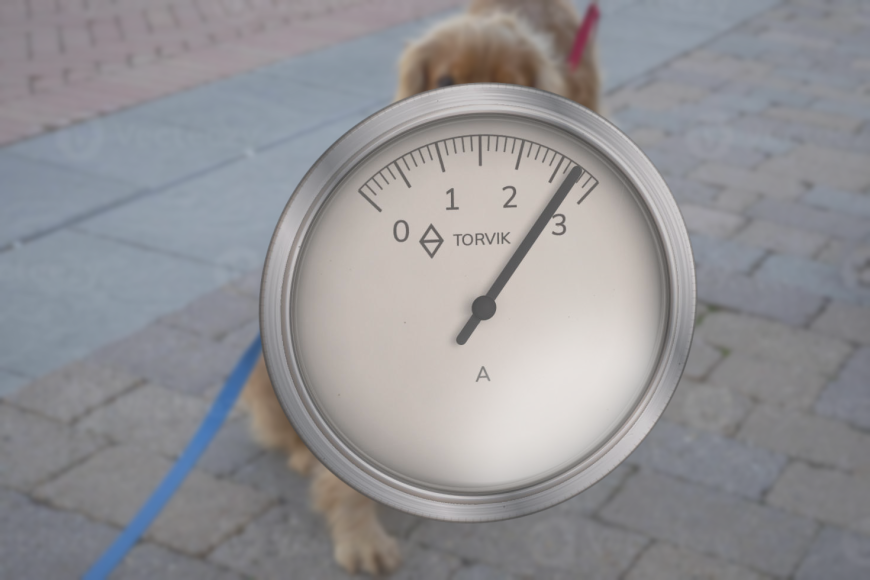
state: 2.7 A
